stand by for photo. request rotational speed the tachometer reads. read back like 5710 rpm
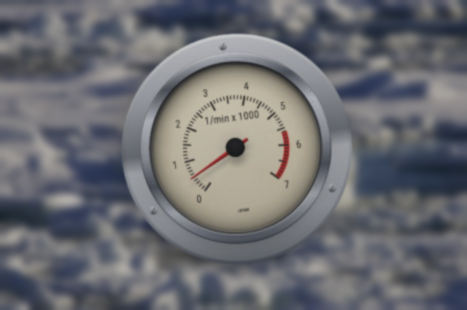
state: 500 rpm
